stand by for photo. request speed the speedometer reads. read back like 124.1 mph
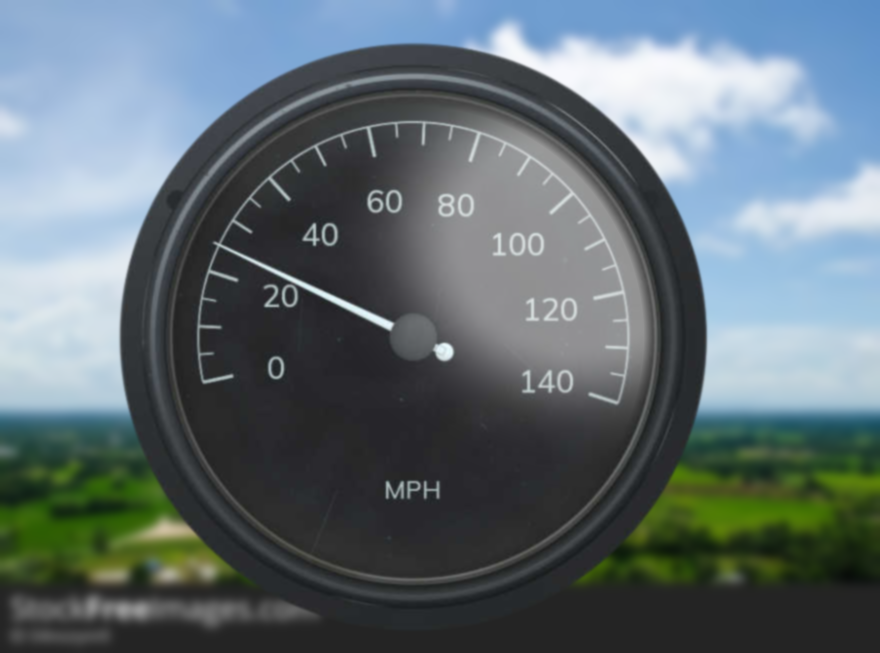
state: 25 mph
